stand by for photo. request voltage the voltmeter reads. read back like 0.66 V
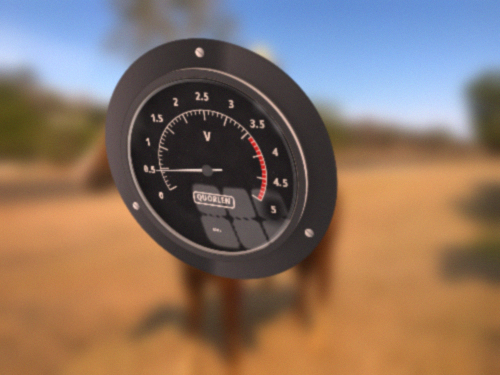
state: 0.5 V
